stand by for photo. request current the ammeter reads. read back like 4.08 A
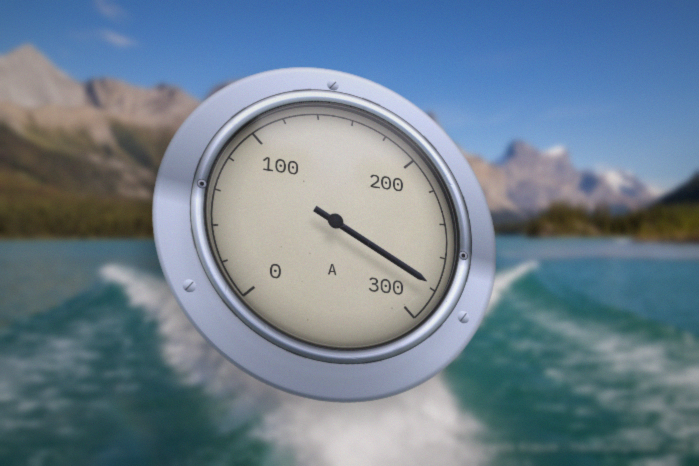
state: 280 A
